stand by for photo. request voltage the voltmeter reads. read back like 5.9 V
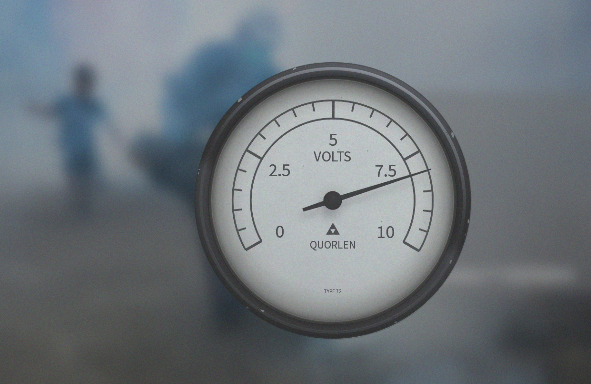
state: 8 V
